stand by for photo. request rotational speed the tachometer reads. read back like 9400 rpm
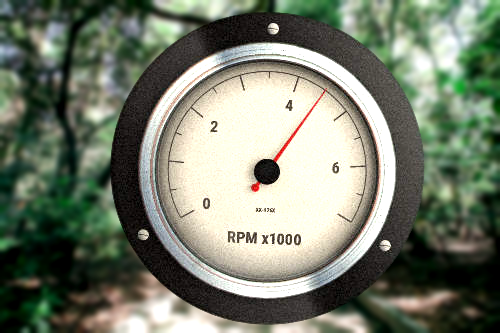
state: 4500 rpm
